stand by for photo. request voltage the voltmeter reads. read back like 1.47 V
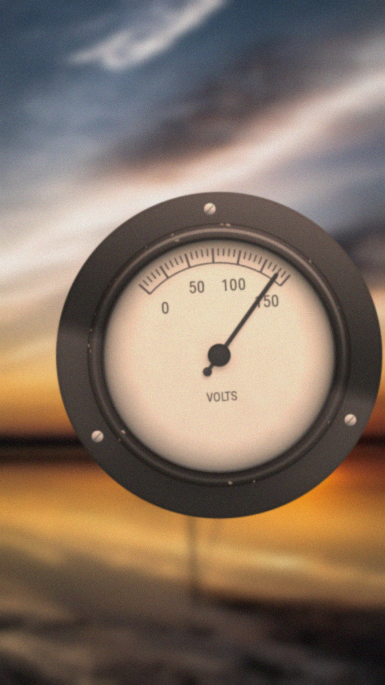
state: 140 V
